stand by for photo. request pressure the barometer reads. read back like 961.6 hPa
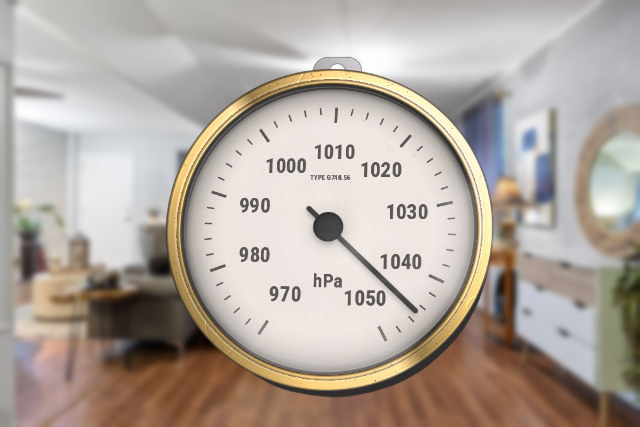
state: 1045 hPa
